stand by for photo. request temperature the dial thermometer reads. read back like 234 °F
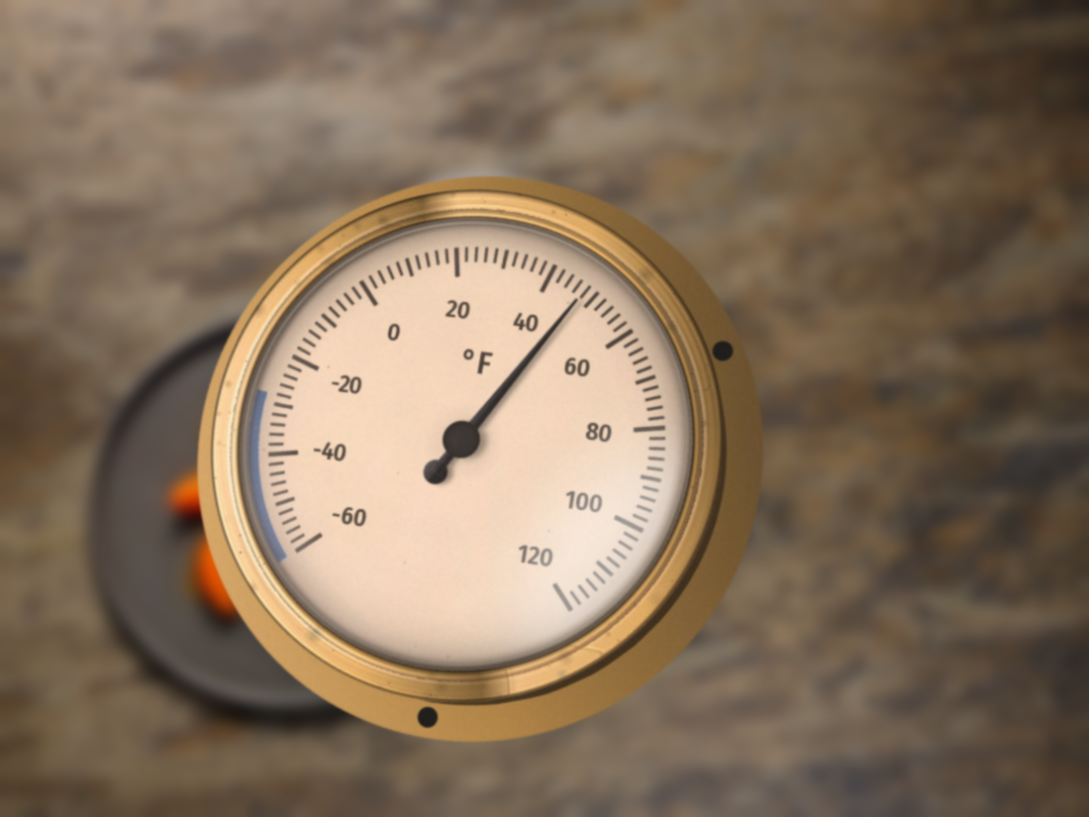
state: 48 °F
